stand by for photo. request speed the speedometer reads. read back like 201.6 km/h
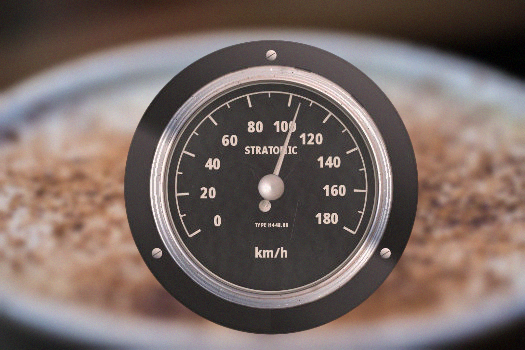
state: 105 km/h
